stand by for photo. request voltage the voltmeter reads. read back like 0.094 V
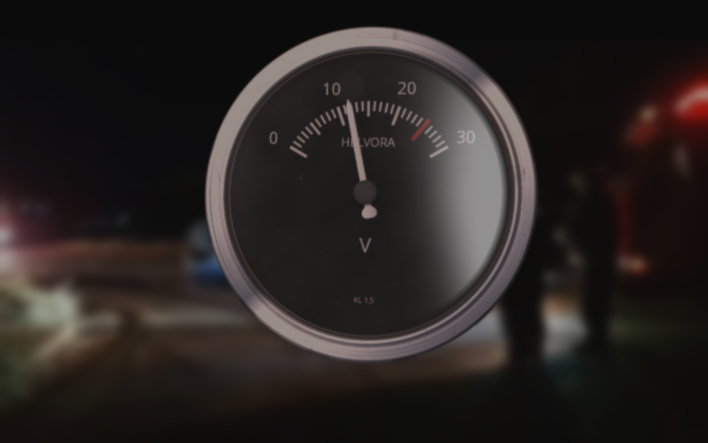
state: 12 V
